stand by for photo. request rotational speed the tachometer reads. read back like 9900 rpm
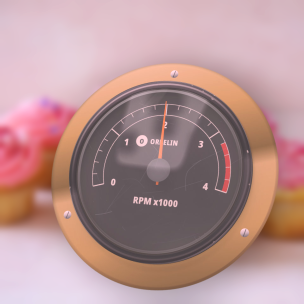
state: 2000 rpm
